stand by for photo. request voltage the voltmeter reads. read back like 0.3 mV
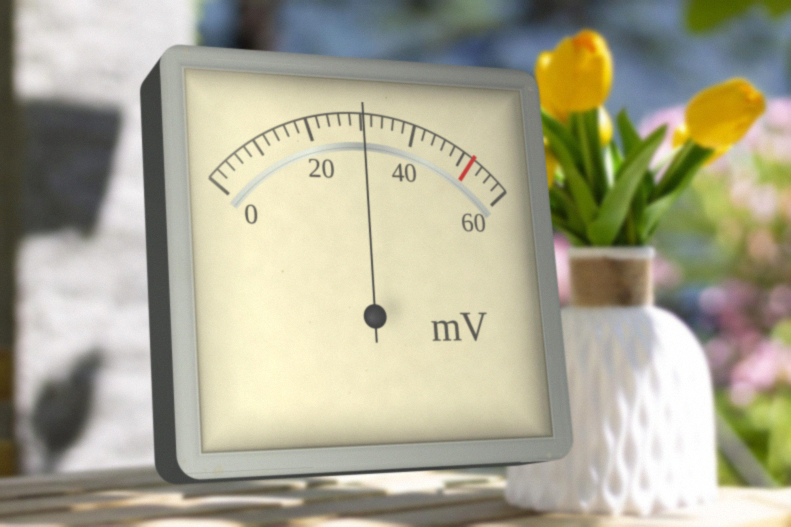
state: 30 mV
